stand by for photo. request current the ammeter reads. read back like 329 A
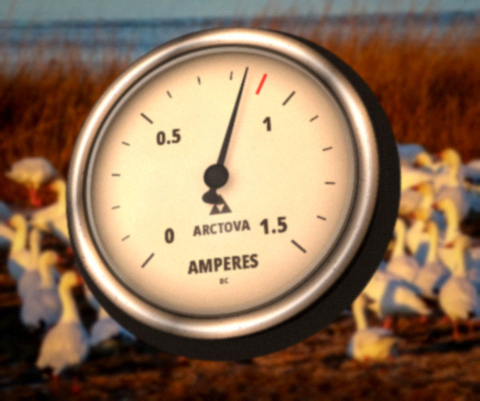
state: 0.85 A
